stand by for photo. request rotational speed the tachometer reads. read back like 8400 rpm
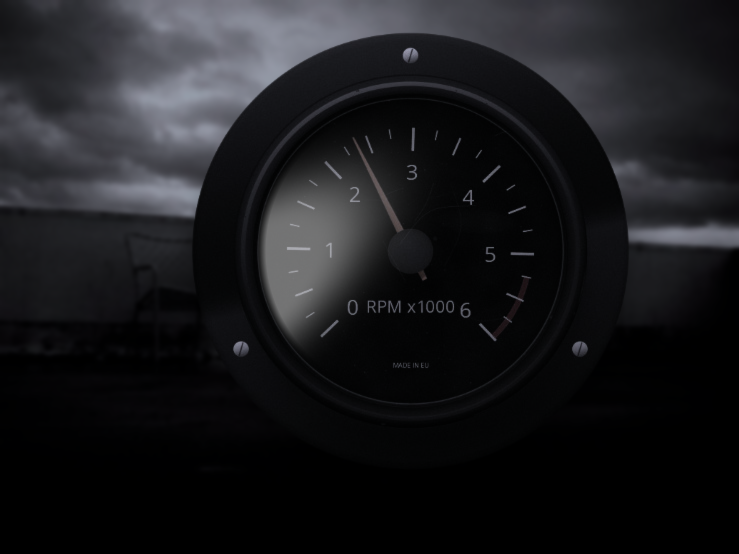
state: 2375 rpm
